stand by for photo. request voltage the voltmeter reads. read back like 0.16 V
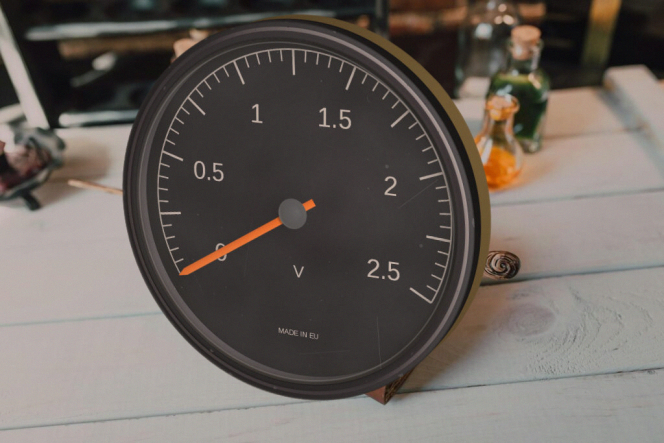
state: 0 V
